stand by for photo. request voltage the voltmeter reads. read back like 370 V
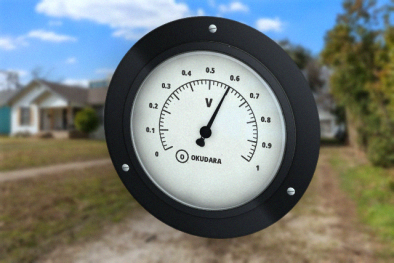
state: 0.6 V
